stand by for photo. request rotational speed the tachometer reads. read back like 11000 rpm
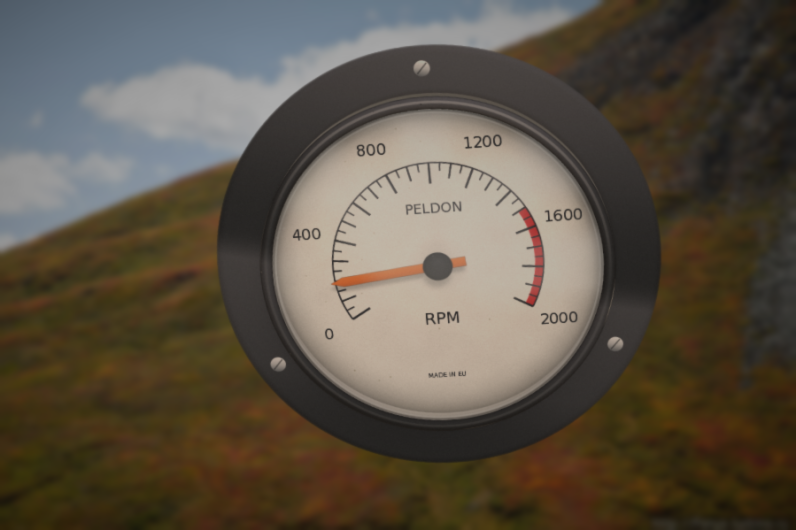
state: 200 rpm
